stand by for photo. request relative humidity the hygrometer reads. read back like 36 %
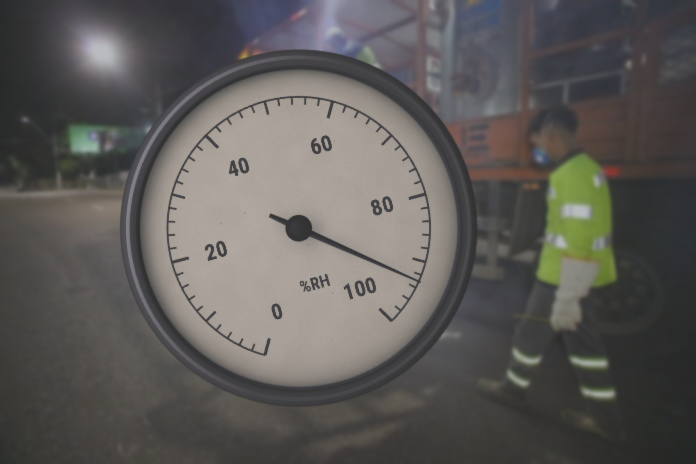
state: 93 %
